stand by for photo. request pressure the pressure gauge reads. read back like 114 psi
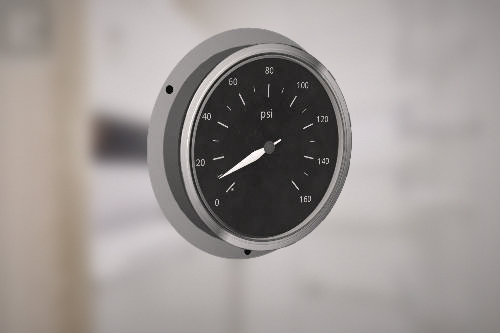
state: 10 psi
